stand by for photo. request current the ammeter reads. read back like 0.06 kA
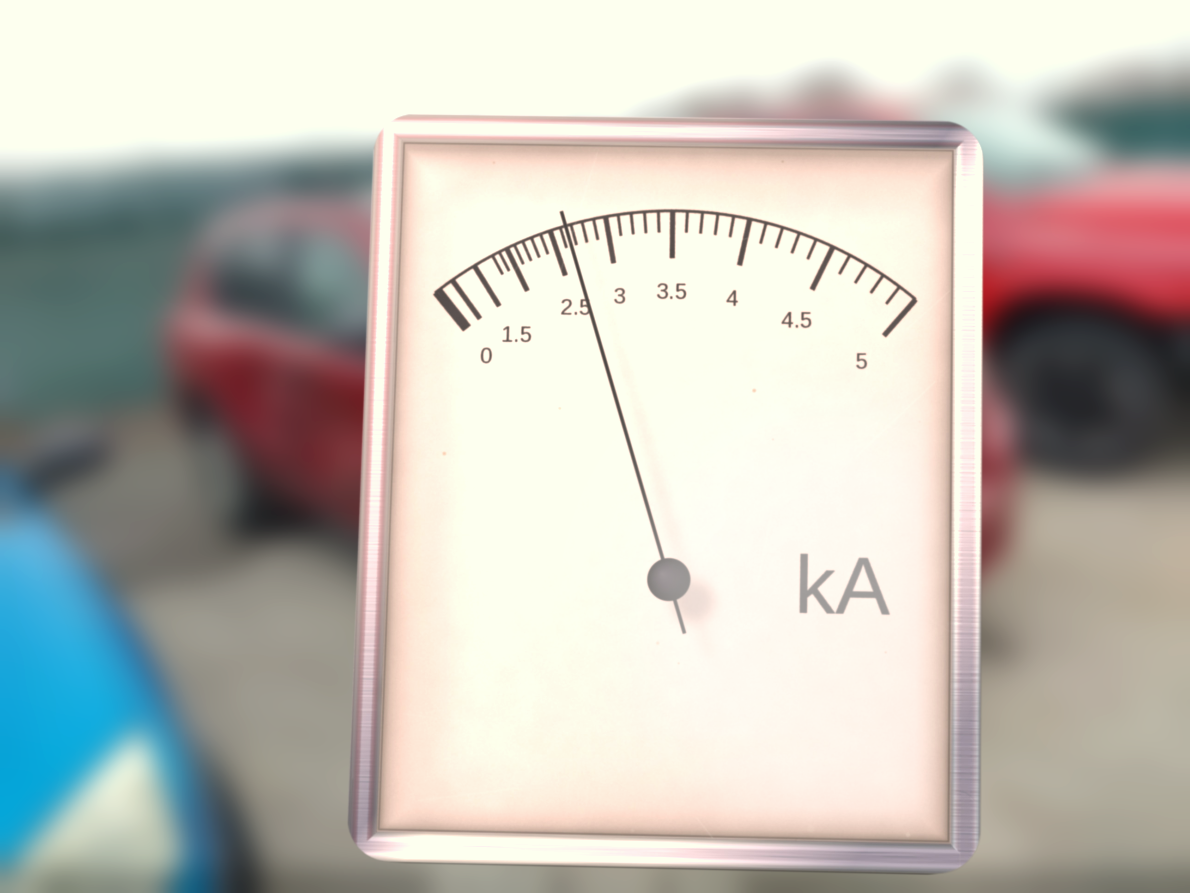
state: 2.65 kA
